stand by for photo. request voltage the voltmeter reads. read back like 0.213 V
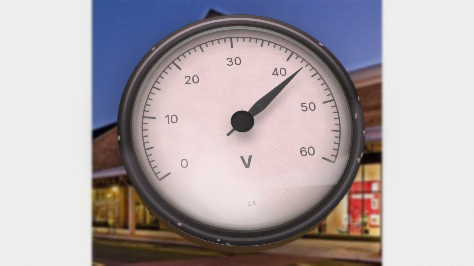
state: 43 V
